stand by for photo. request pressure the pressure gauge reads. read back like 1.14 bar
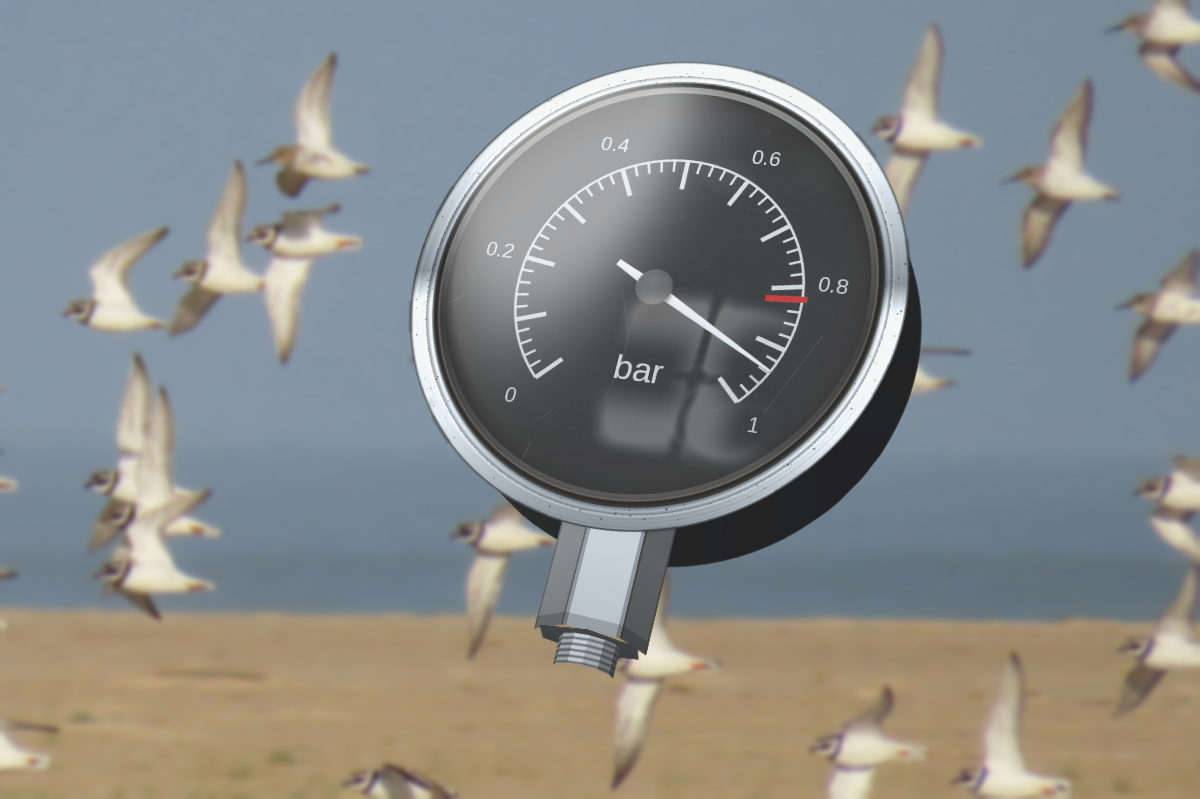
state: 0.94 bar
